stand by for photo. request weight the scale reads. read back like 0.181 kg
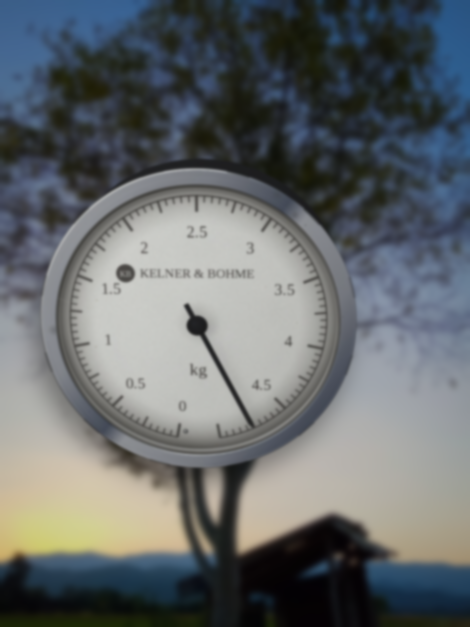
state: 4.75 kg
